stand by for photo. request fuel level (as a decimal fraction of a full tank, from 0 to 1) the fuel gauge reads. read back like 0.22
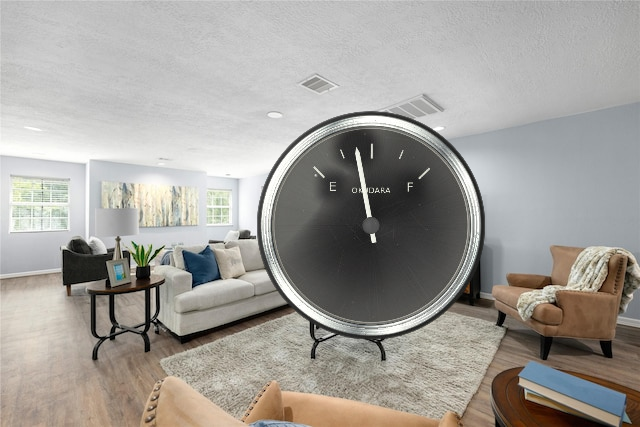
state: 0.375
